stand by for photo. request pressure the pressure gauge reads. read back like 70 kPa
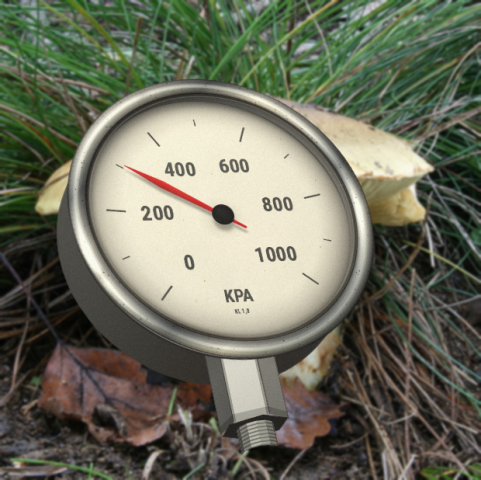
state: 300 kPa
